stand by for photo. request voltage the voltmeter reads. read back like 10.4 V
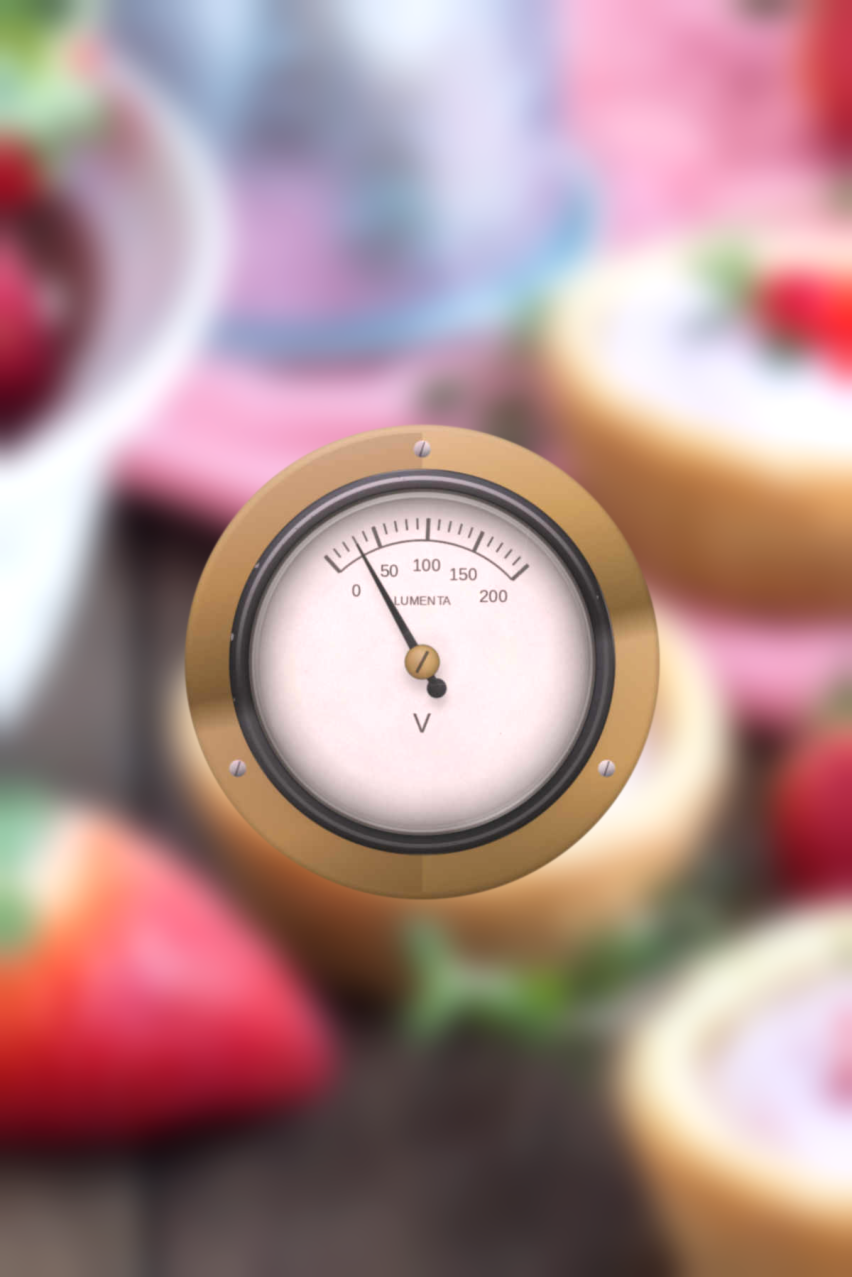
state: 30 V
